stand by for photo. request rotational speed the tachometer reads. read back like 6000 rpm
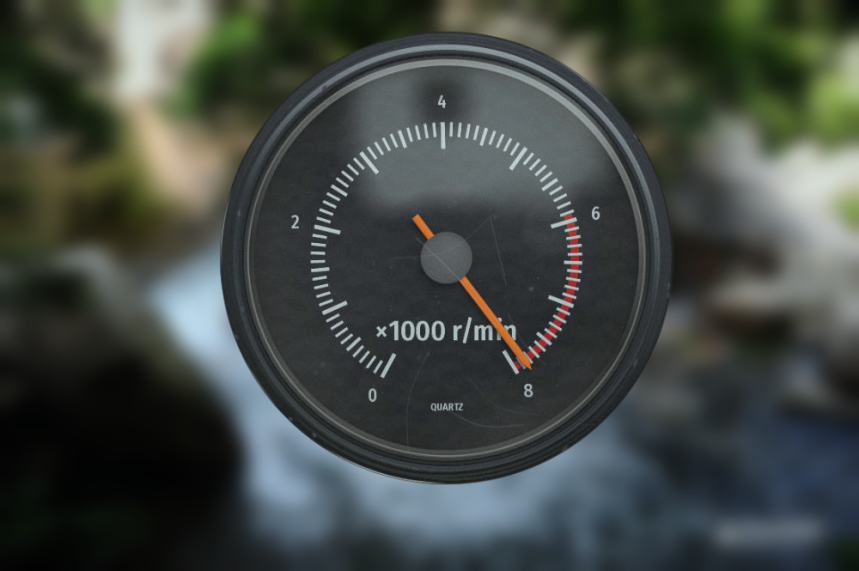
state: 7850 rpm
